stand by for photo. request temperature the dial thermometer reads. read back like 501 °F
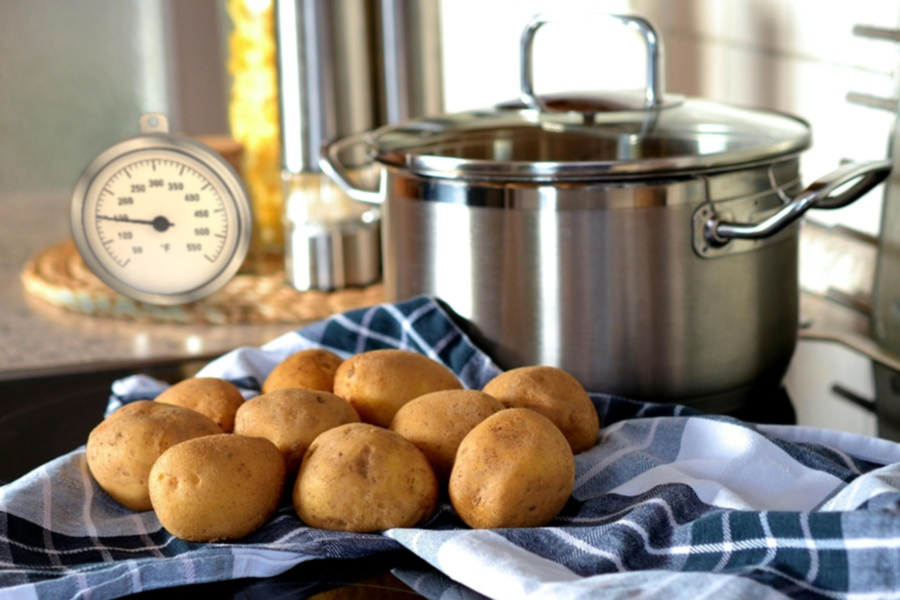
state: 150 °F
